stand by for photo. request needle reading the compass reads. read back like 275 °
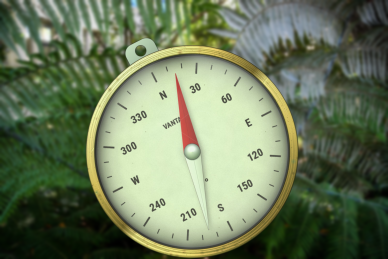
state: 15 °
